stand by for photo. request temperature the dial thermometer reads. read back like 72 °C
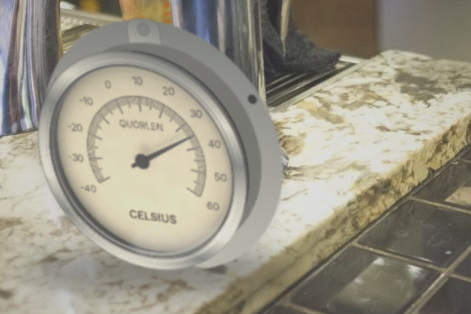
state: 35 °C
